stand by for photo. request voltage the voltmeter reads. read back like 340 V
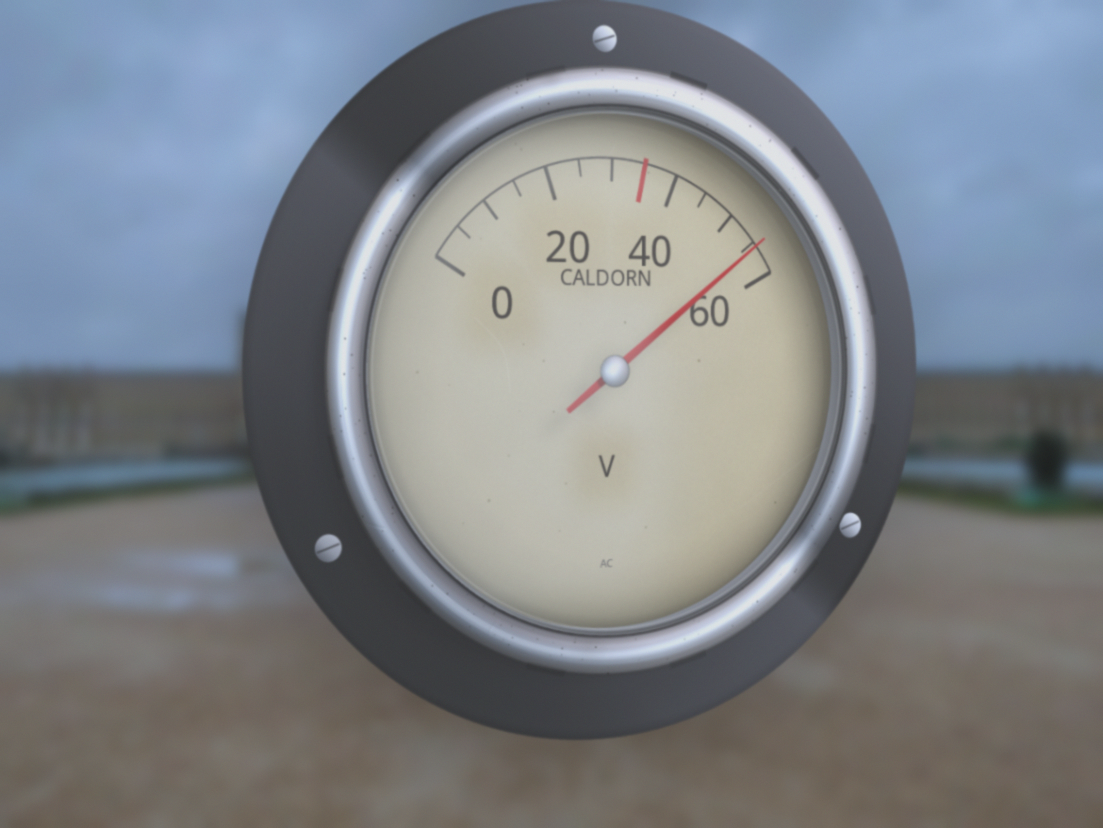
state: 55 V
